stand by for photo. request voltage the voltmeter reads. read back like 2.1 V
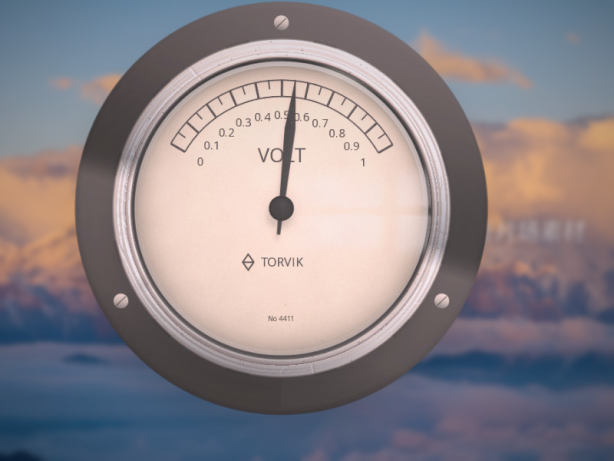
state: 0.55 V
